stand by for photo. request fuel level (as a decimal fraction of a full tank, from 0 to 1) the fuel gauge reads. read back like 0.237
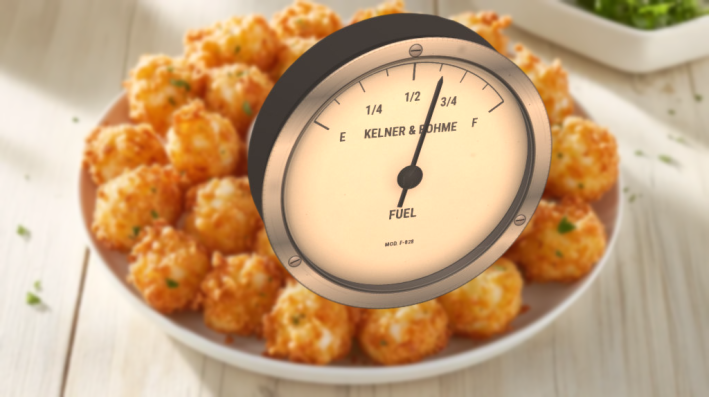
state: 0.625
